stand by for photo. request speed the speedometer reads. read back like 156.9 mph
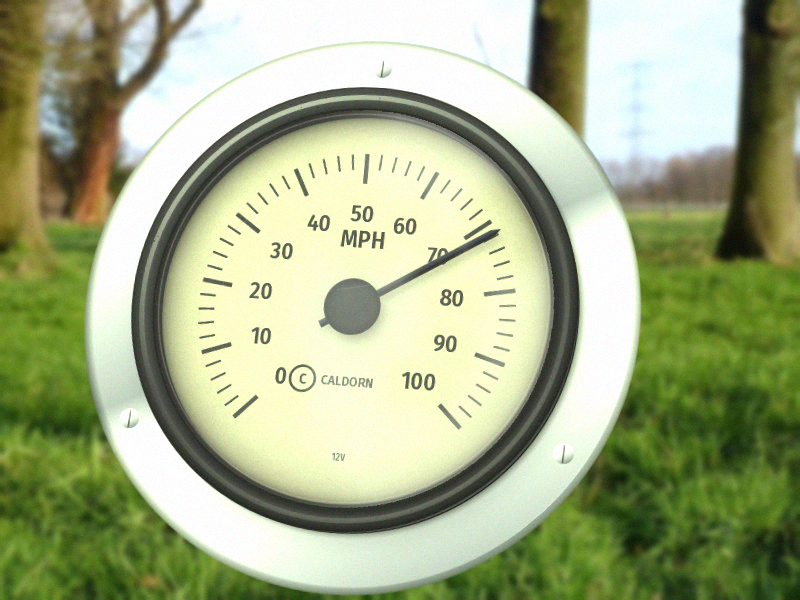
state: 72 mph
